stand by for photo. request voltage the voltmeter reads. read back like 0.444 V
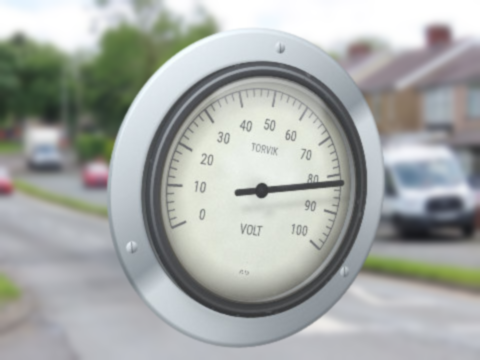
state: 82 V
